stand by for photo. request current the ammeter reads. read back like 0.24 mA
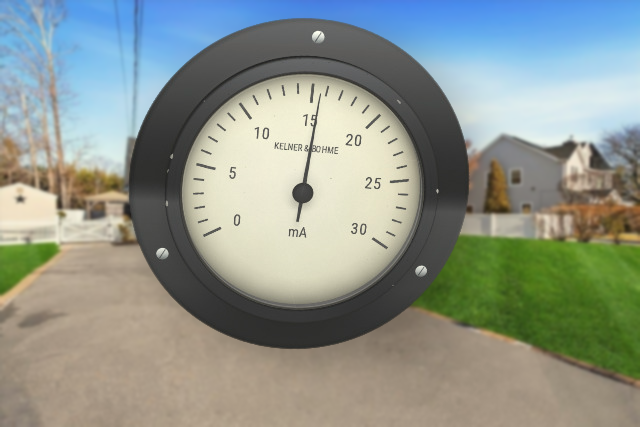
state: 15.5 mA
